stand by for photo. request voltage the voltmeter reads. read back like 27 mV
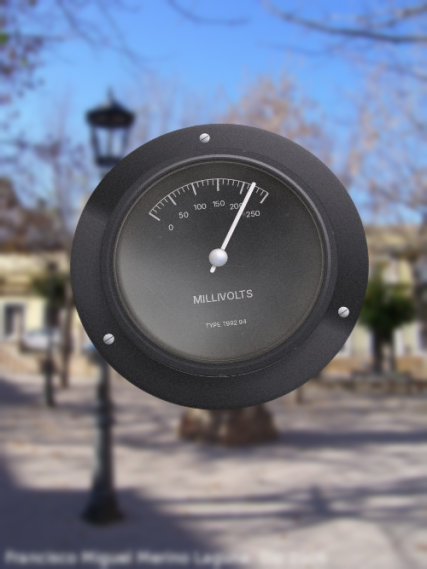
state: 220 mV
